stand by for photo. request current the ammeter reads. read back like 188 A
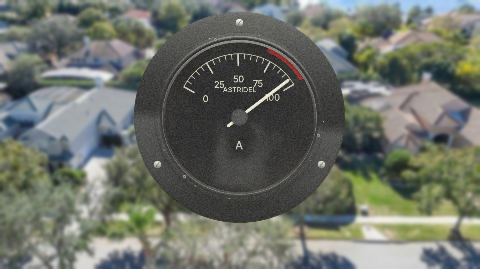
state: 95 A
